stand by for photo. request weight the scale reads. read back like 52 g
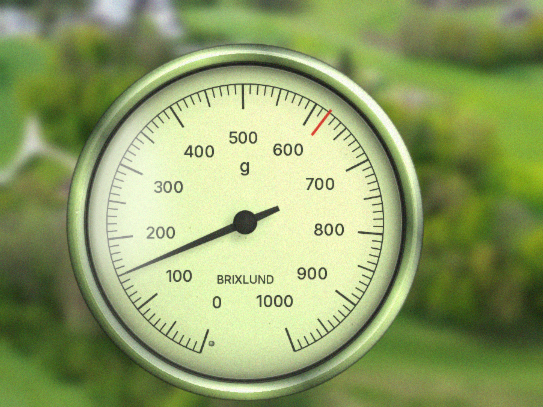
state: 150 g
